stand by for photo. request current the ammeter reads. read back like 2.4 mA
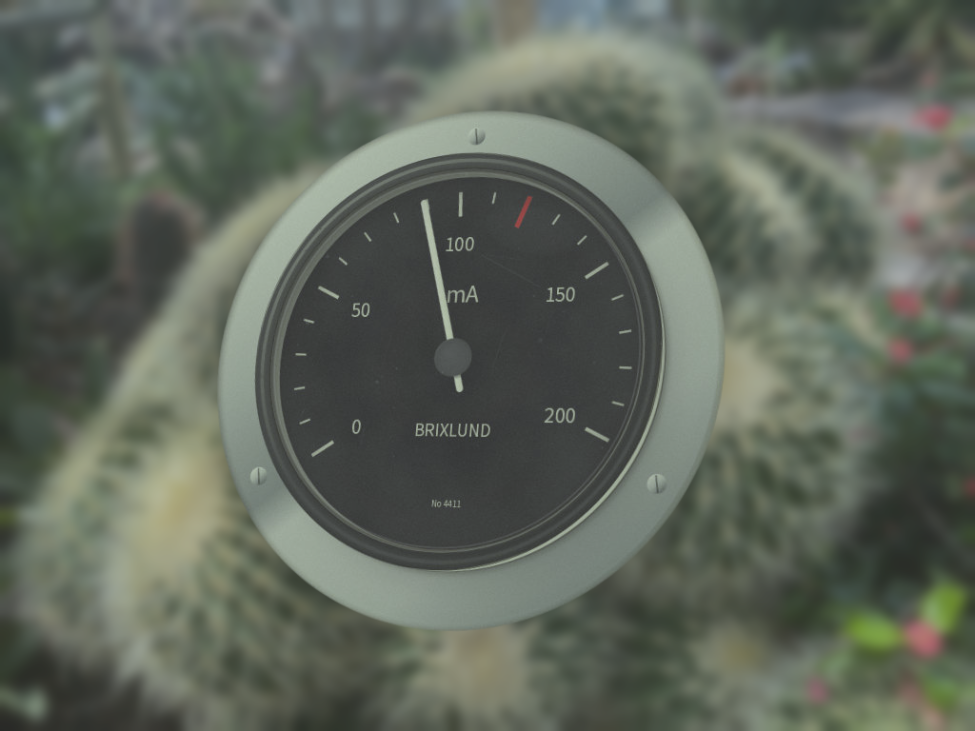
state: 90 mA
